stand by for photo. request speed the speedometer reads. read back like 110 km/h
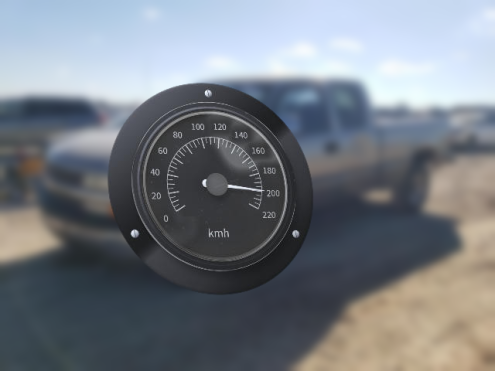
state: 200 km/h
